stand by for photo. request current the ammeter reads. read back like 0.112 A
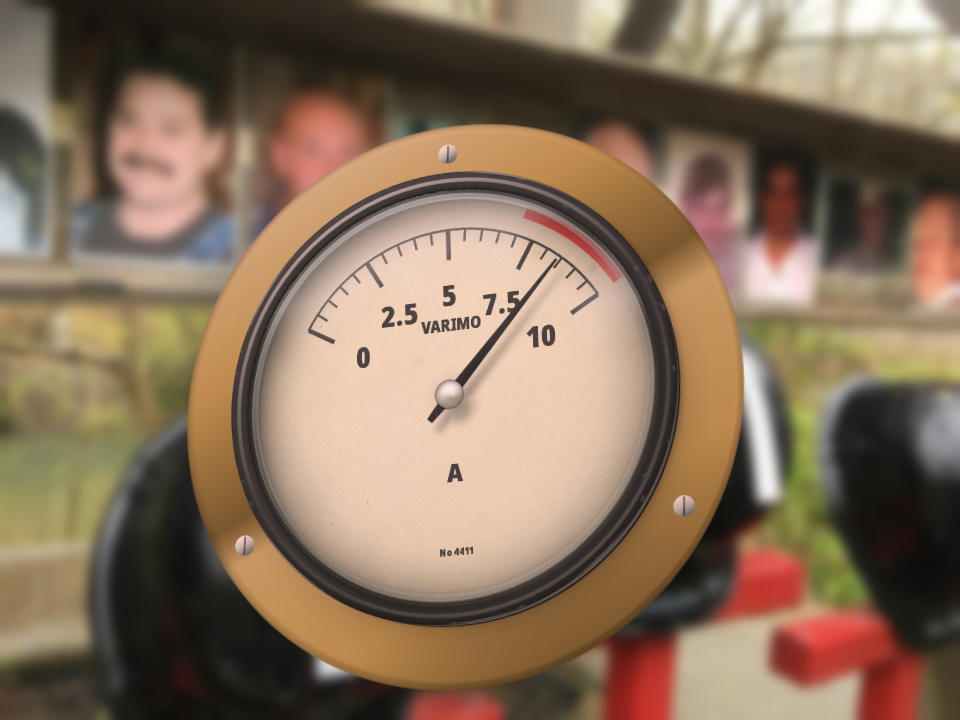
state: 8.5 A
